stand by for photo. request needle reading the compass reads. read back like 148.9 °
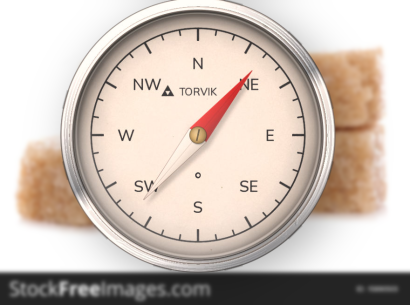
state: 40 °
